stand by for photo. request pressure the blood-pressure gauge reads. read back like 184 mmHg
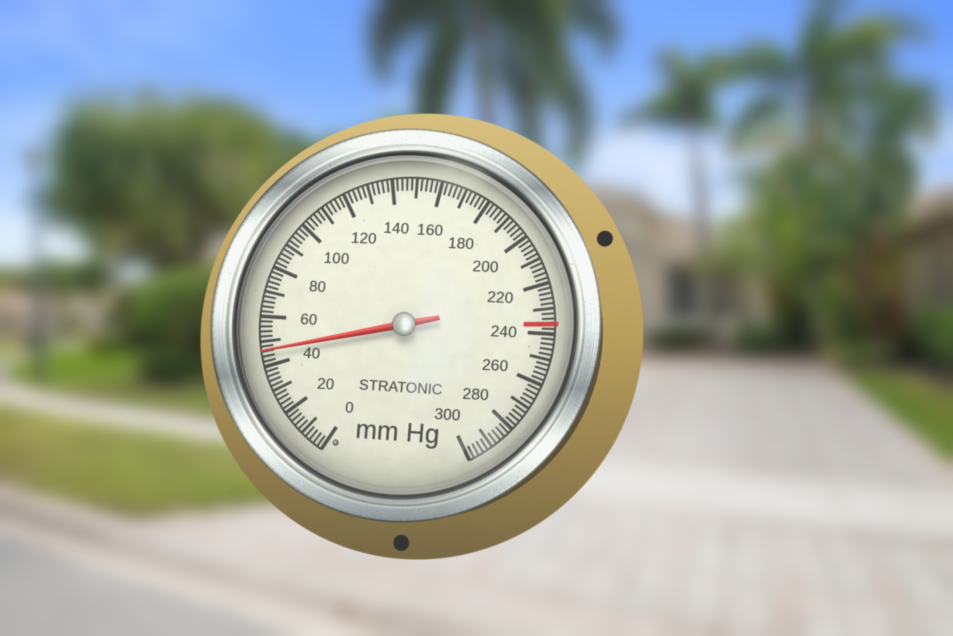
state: 46 mmHg
